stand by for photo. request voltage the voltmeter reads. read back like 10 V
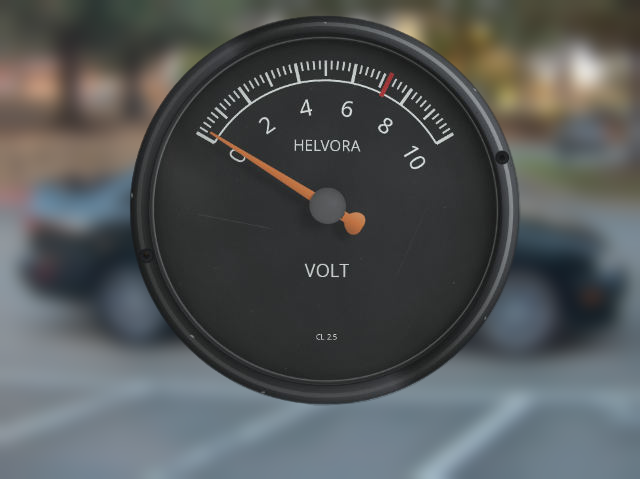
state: 0.2 V
